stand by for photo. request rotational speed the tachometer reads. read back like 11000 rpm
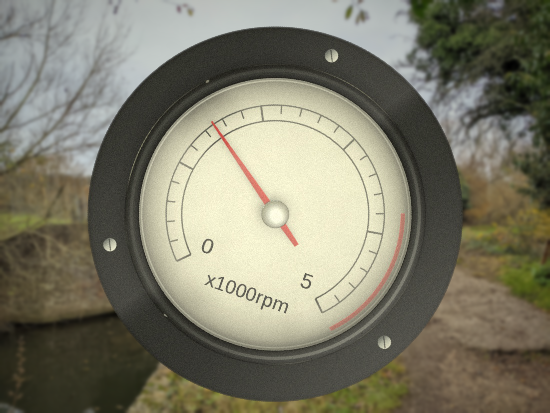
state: 1500 rpm
